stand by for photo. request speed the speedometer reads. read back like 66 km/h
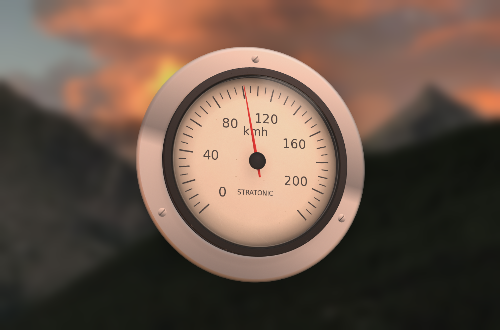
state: 100 km/h
